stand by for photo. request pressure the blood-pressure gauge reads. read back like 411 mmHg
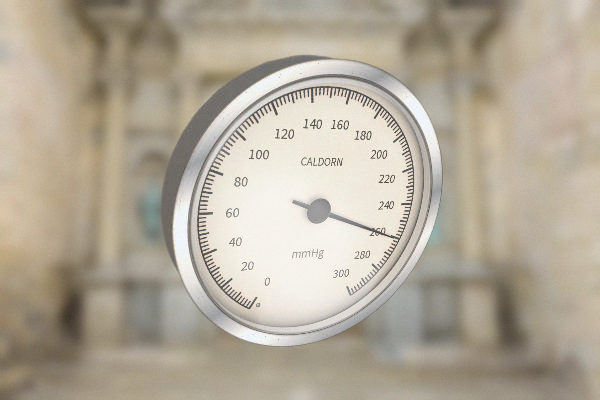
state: 260 mmHg
